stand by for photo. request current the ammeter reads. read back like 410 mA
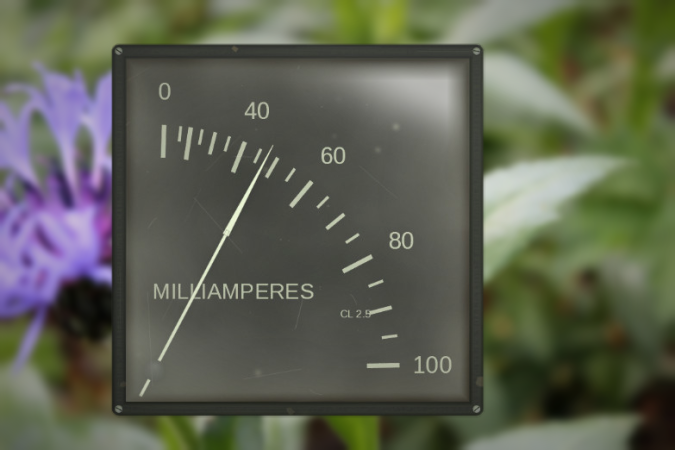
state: 47.5 mA
